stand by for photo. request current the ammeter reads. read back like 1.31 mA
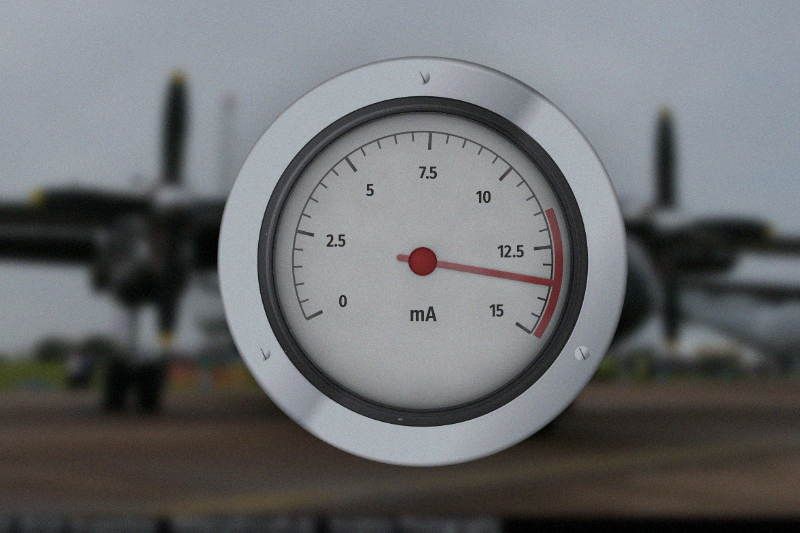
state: 13.5 mA
